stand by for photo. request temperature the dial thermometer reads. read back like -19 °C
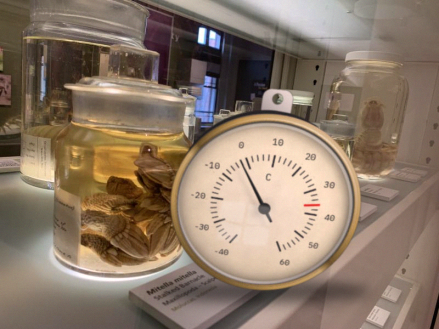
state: -2 °C
